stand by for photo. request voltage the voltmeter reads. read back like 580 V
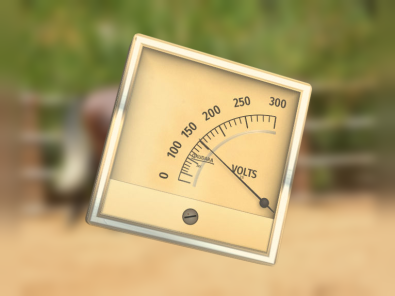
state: 150 V
